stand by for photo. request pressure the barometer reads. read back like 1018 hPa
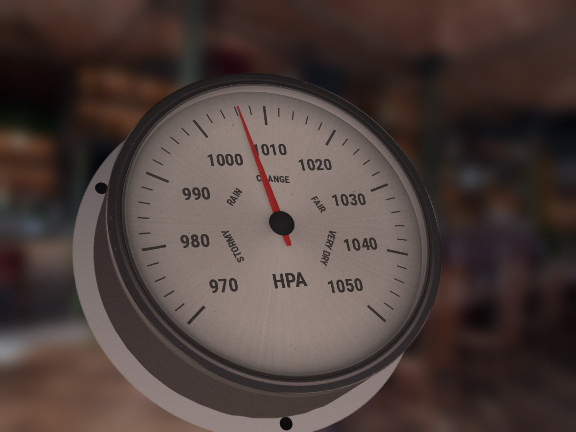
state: 1006 hPa
